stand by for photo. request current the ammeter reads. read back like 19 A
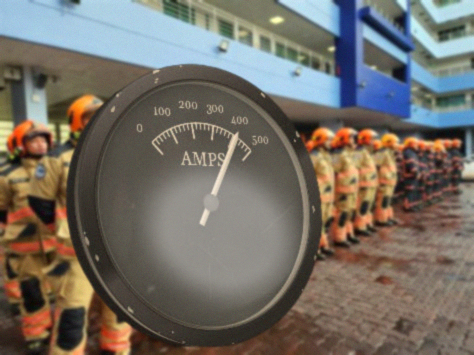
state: 400 A
